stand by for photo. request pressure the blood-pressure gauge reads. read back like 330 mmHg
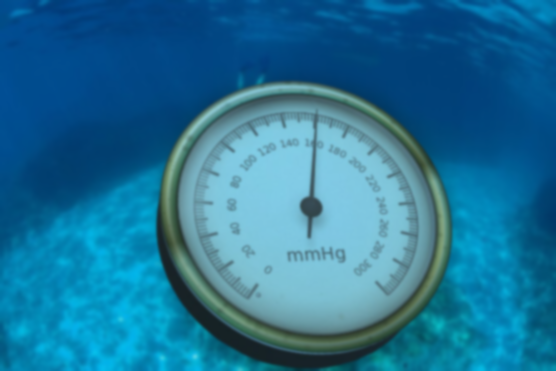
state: 160 mmHg
